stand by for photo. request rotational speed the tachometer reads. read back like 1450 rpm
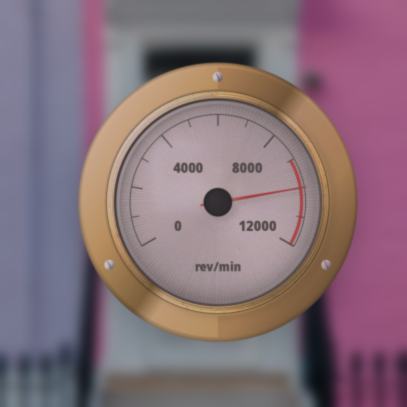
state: 10000 rpm
